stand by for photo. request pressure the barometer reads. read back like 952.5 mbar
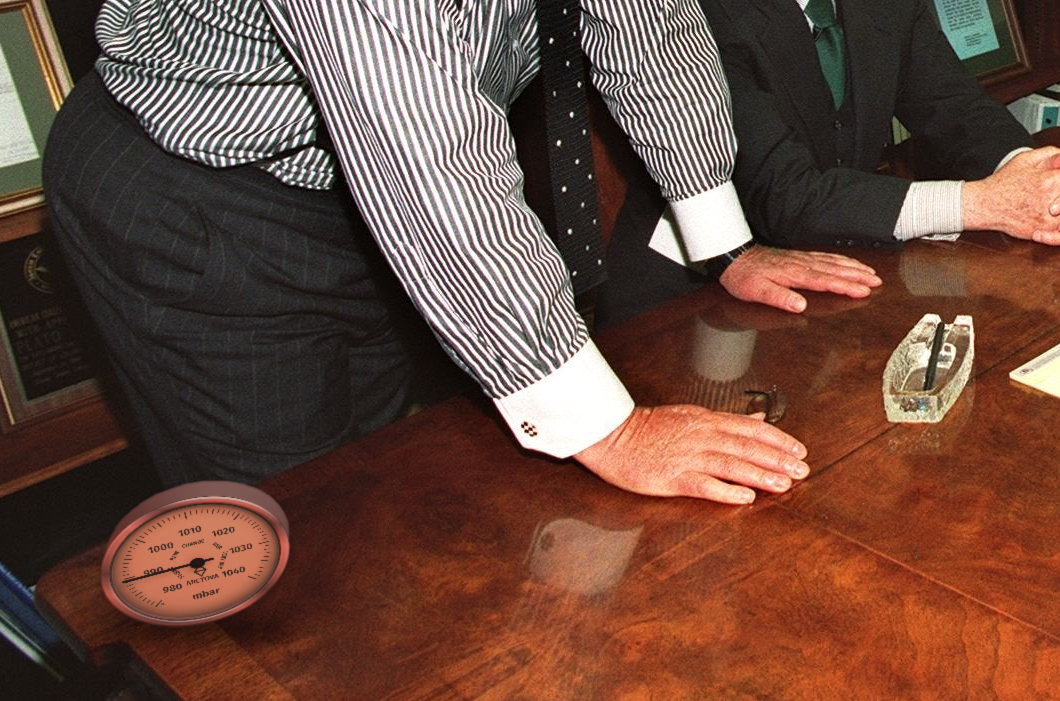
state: 990 mbar
